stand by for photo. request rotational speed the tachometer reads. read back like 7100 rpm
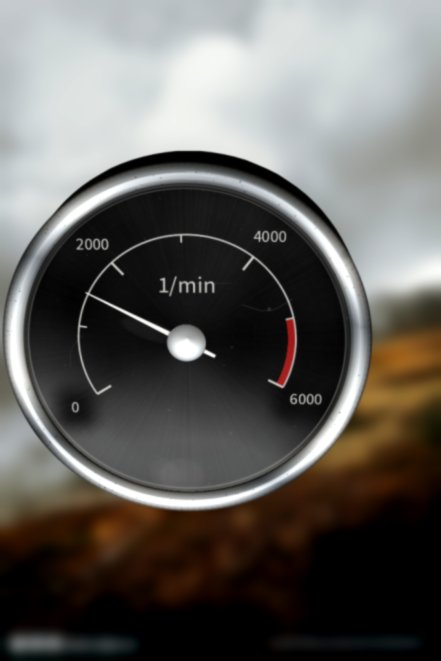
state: 1500 rpm
